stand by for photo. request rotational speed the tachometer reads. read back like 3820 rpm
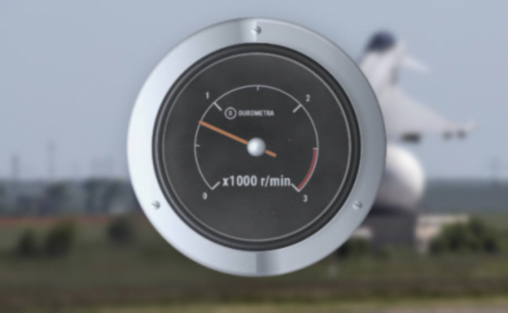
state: 750 rpm
